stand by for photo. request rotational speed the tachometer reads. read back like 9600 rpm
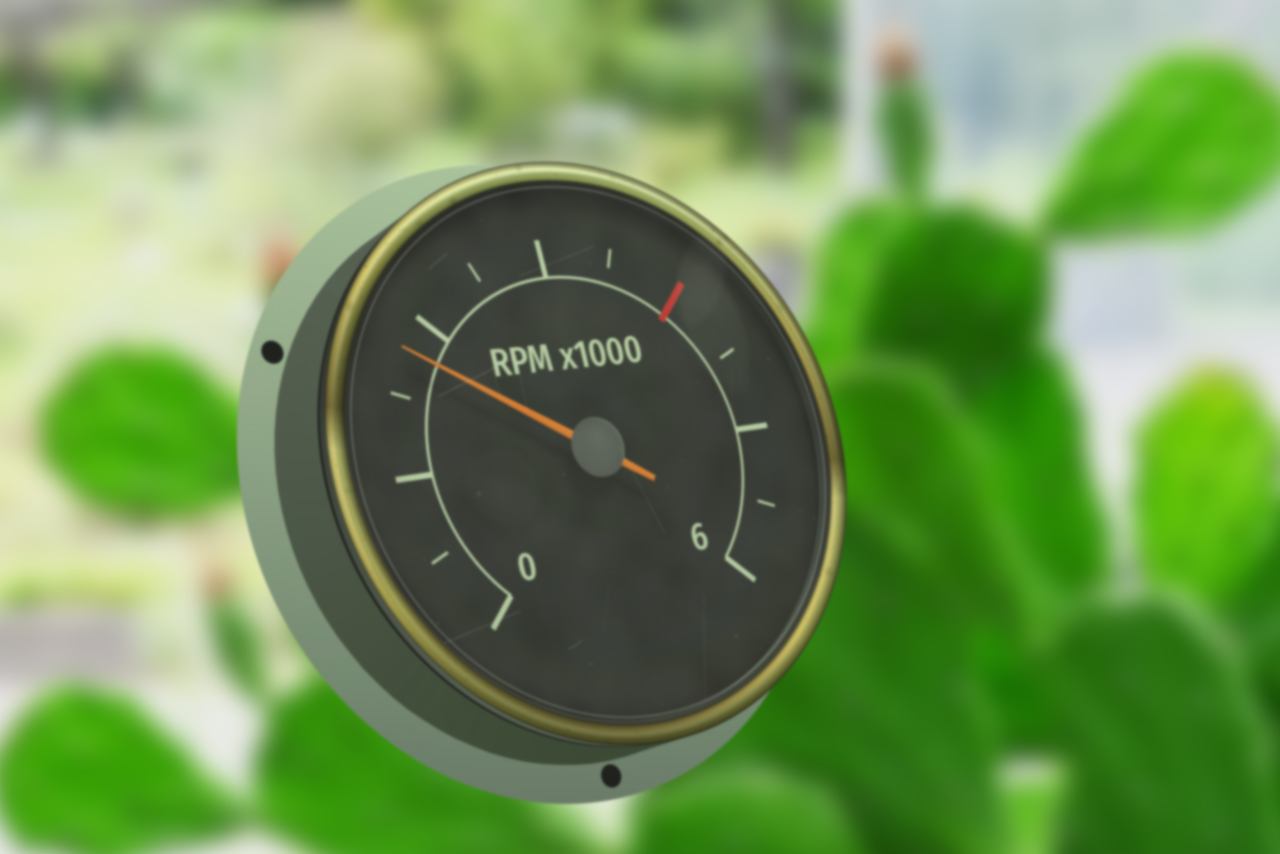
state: 1750 rpm
